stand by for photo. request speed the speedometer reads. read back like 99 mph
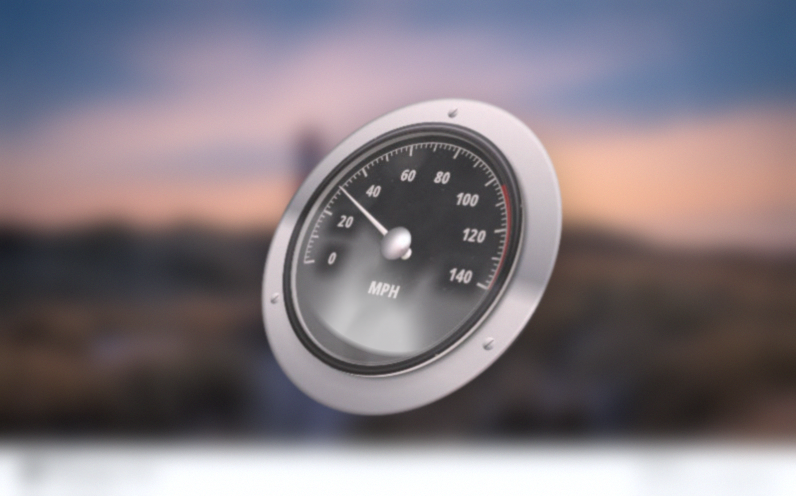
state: 30 mph
